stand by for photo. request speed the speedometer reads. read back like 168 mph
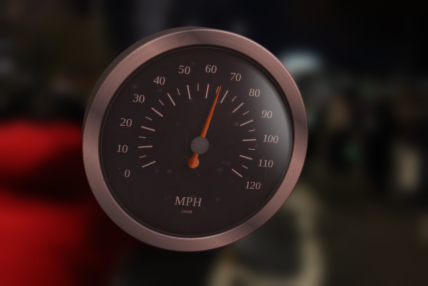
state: 65 mph
